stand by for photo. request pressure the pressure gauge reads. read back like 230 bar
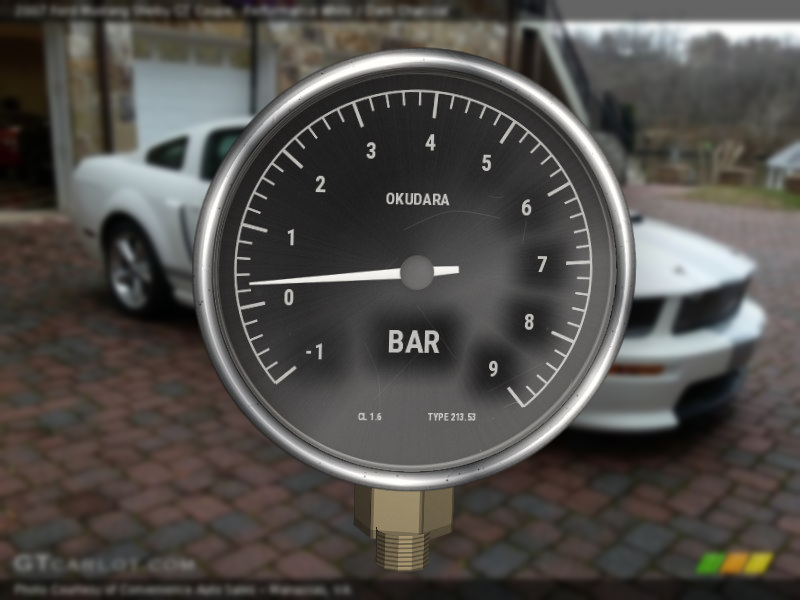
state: 0.3 bar
